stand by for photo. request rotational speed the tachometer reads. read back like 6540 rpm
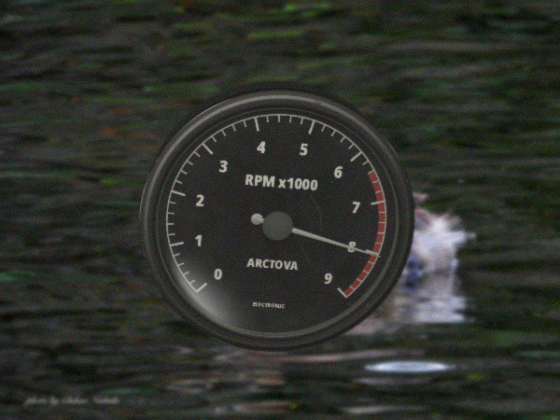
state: 8000 rpm
